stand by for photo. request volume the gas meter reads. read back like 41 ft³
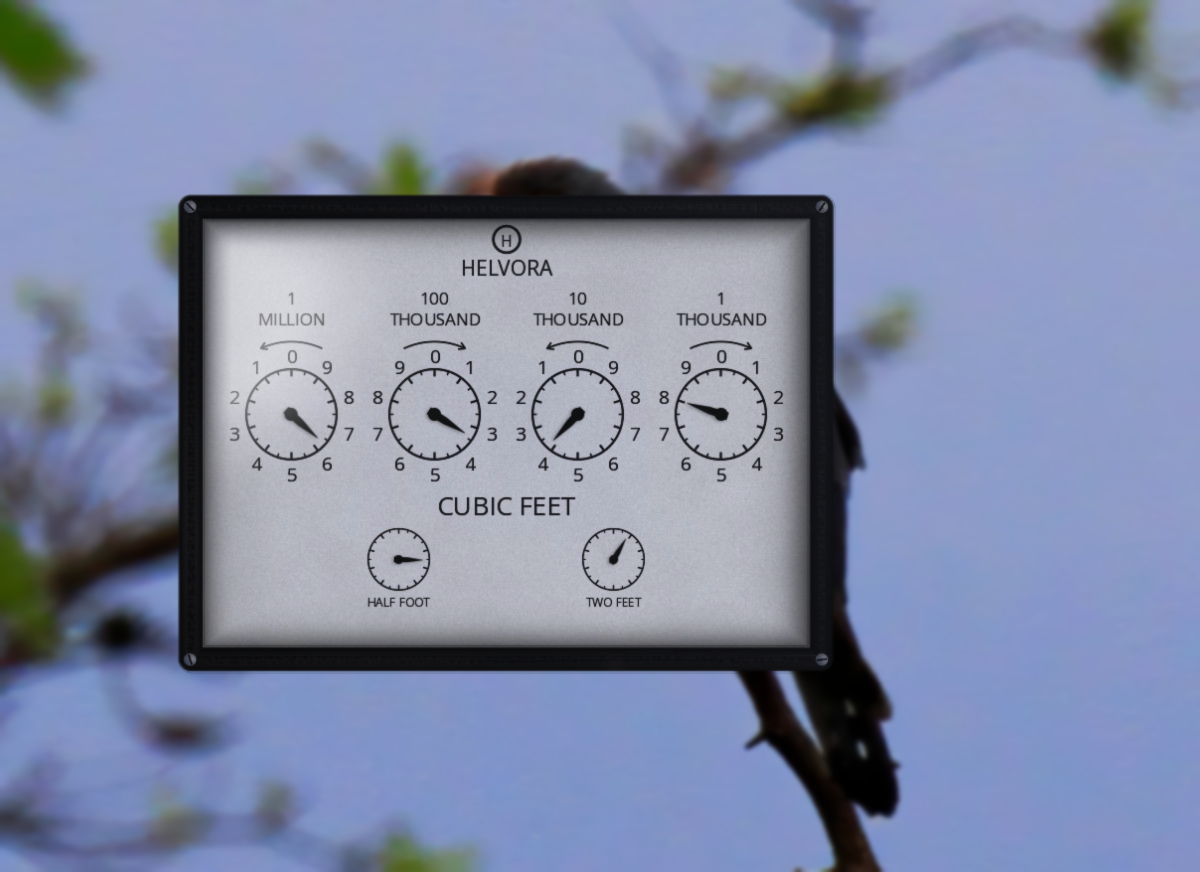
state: 633800 ft³
